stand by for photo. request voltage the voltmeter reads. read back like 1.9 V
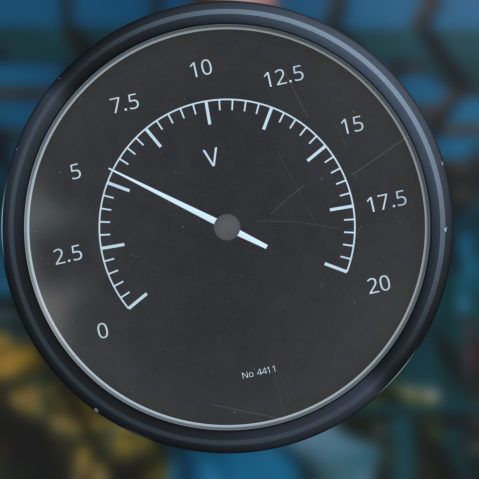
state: 5.5 V
